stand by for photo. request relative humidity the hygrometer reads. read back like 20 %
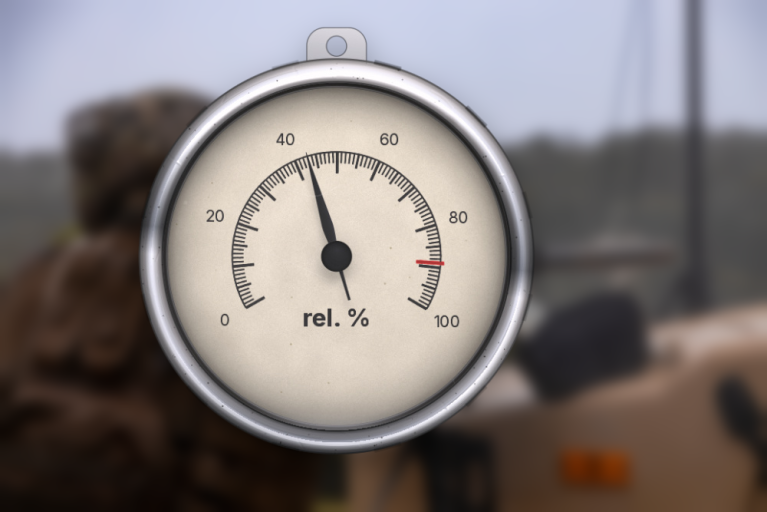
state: 43 %
